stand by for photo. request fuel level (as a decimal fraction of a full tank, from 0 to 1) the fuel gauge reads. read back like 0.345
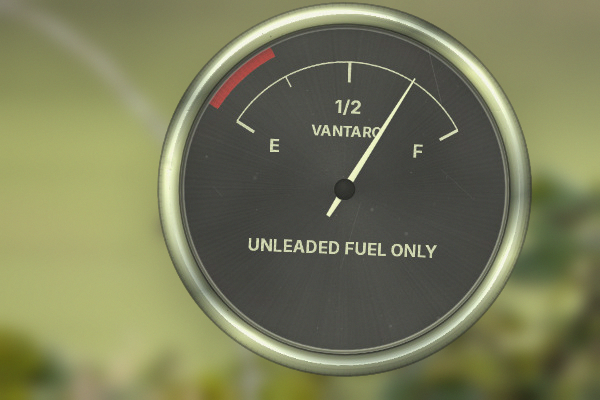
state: 0.75
